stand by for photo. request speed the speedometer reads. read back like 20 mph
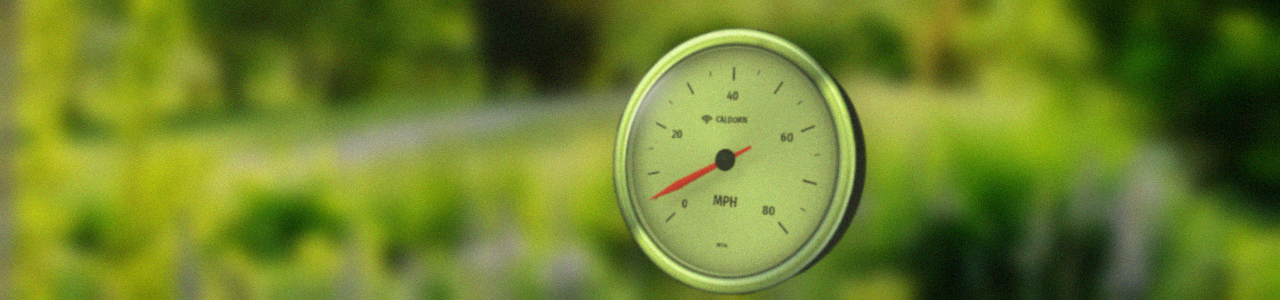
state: 5 mph
